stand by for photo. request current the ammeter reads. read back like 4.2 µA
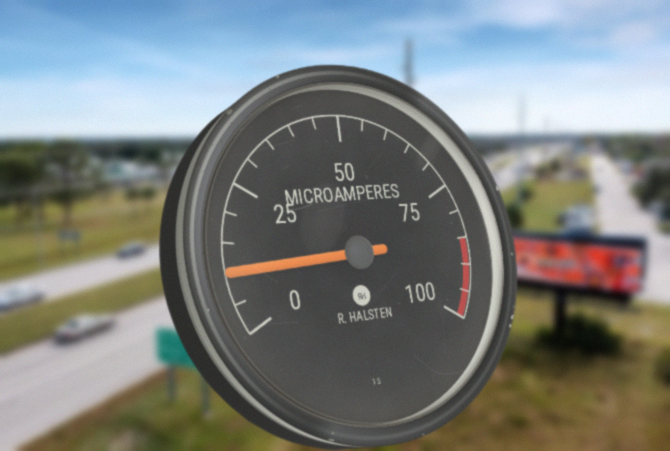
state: 10 µA
